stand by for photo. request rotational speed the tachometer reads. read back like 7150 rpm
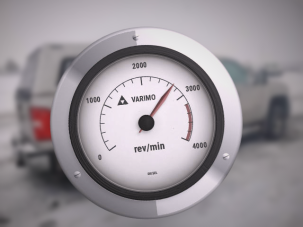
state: 2700 rpm
